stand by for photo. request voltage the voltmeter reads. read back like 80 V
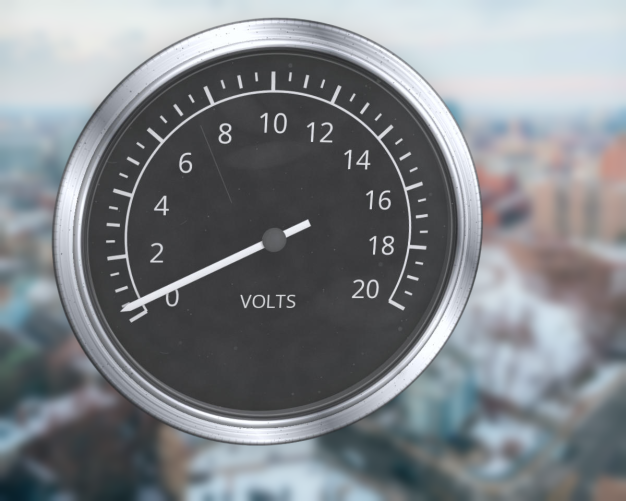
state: 0.5 V
